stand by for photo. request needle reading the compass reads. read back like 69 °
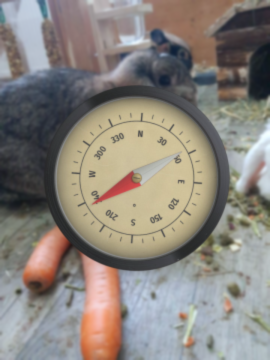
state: 235 °
